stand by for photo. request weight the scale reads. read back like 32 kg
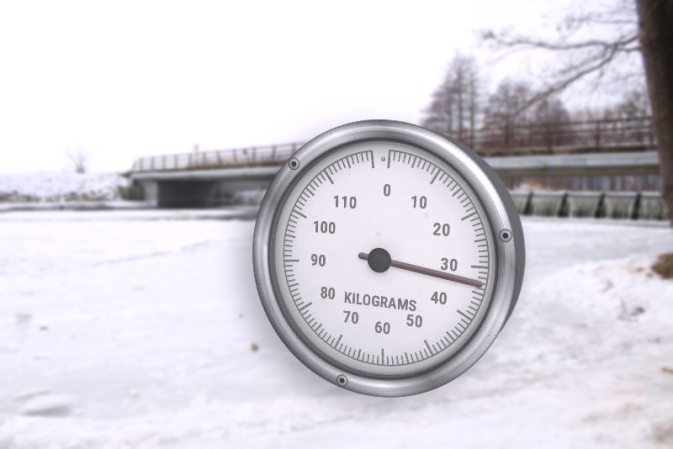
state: 33 kg
